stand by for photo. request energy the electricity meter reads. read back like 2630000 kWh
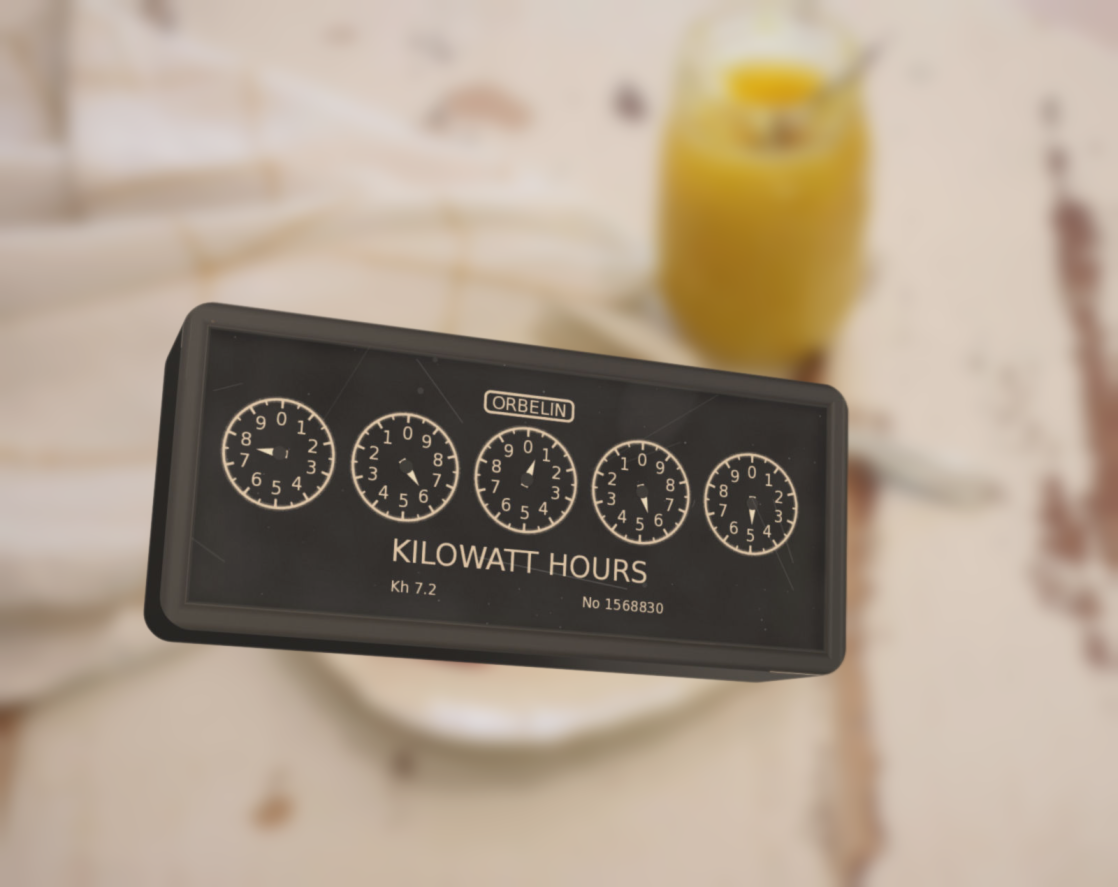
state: 76055 kWh
